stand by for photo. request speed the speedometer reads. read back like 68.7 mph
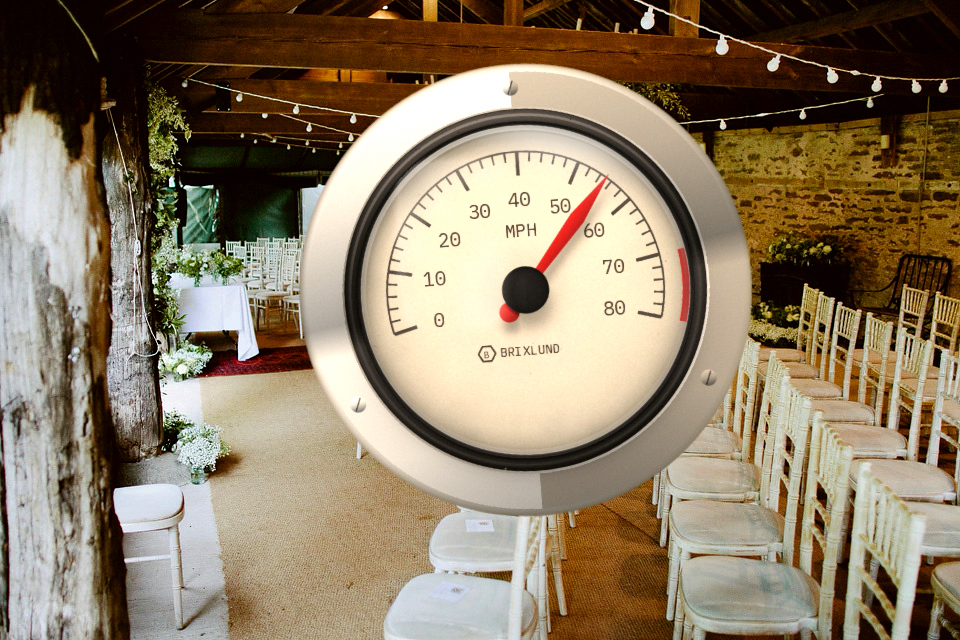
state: 55 mph
